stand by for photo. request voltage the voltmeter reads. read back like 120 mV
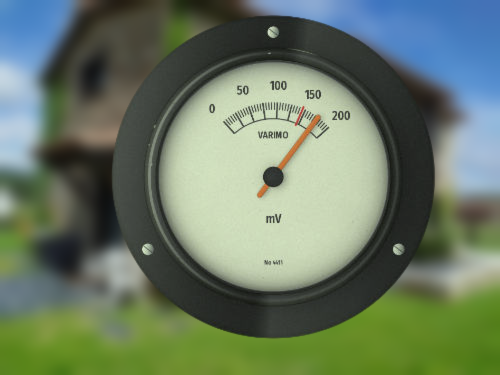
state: 175 mV
